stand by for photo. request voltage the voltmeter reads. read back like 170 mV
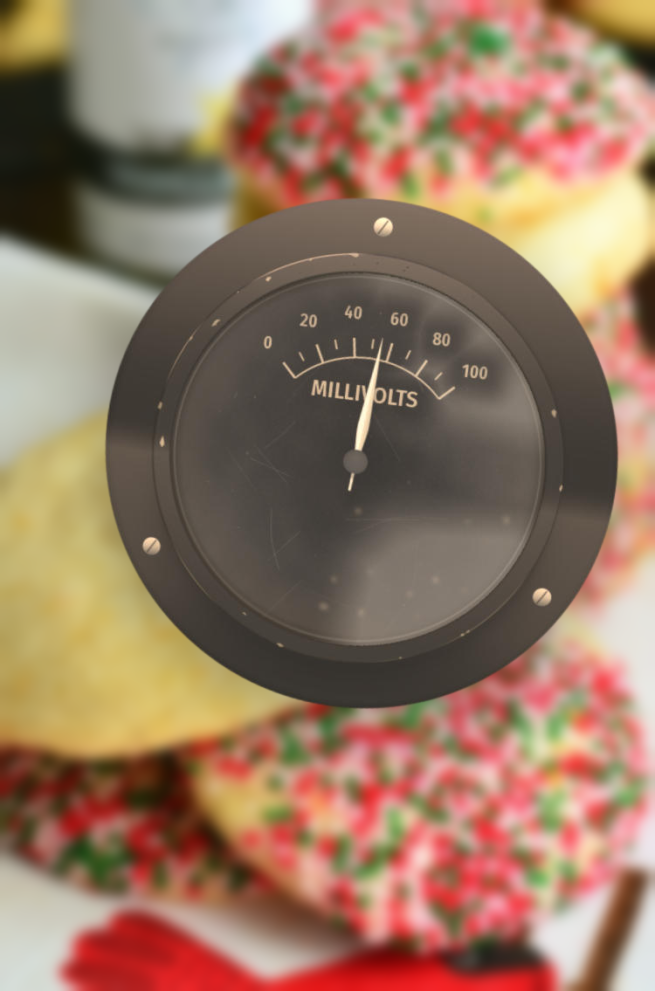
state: 55 mV
